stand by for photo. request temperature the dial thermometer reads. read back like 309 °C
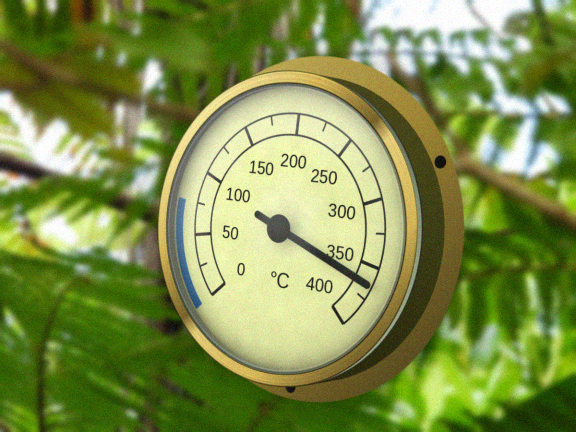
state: 362.5 °C
